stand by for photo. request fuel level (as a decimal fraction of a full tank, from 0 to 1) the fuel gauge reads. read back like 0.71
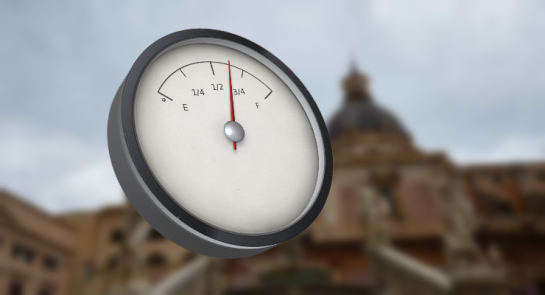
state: 0.625
